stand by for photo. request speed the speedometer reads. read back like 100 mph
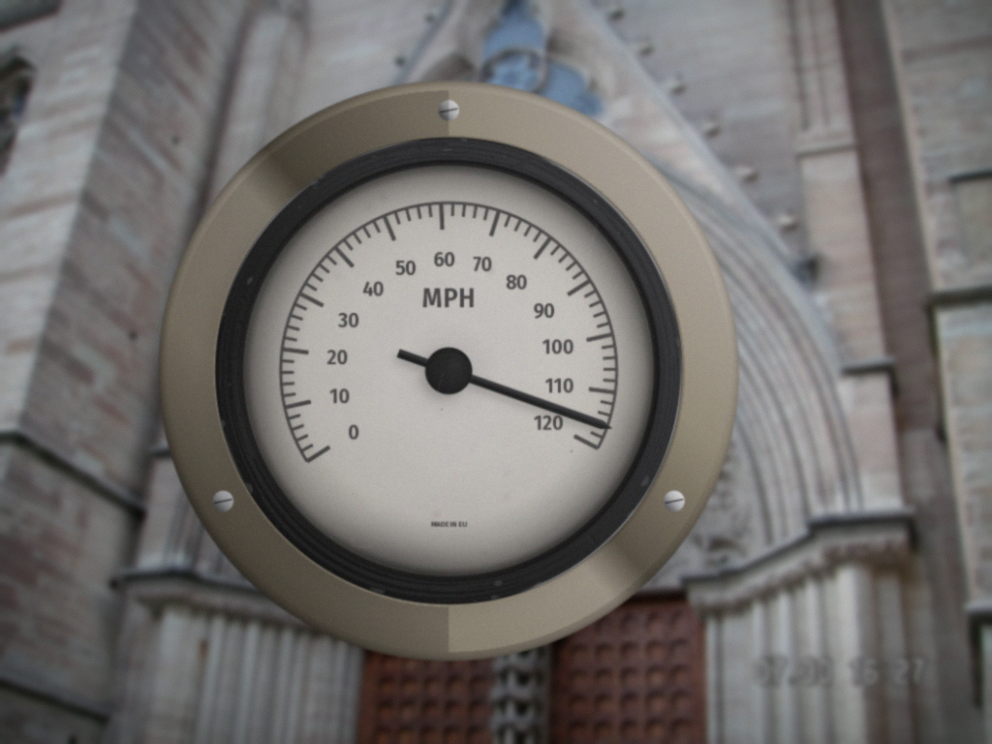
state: 116 mph
